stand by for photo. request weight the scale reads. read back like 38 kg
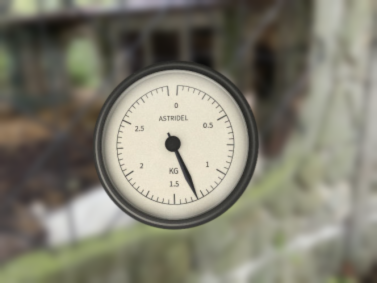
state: 1.3 kg
